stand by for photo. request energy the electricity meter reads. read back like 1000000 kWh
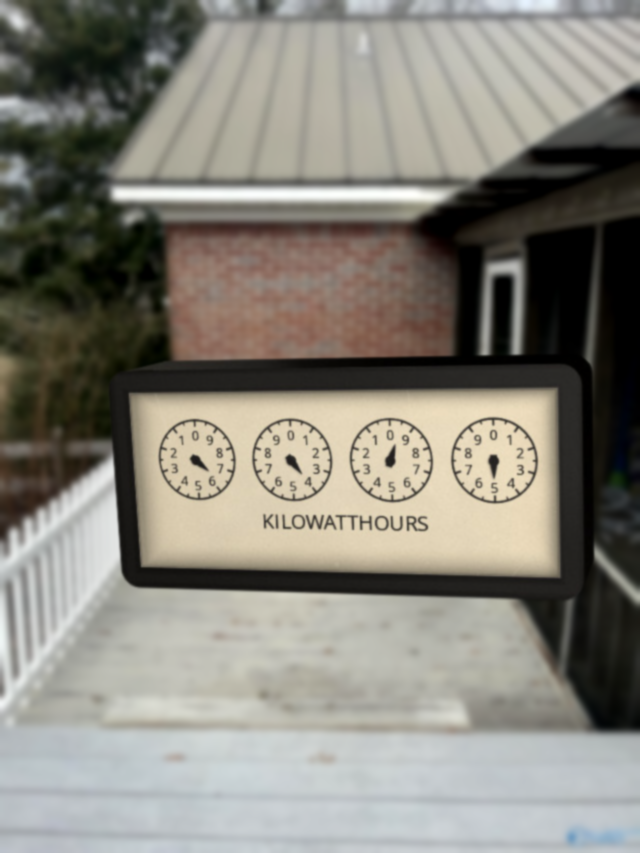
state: 6395 kWh
